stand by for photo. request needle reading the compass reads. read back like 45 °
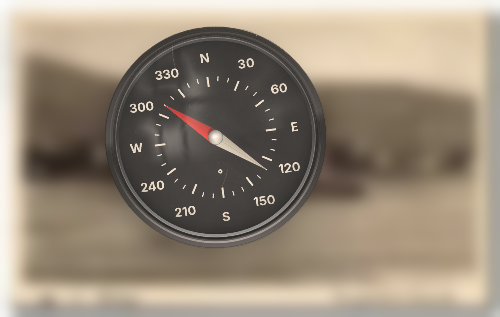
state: 310 °
